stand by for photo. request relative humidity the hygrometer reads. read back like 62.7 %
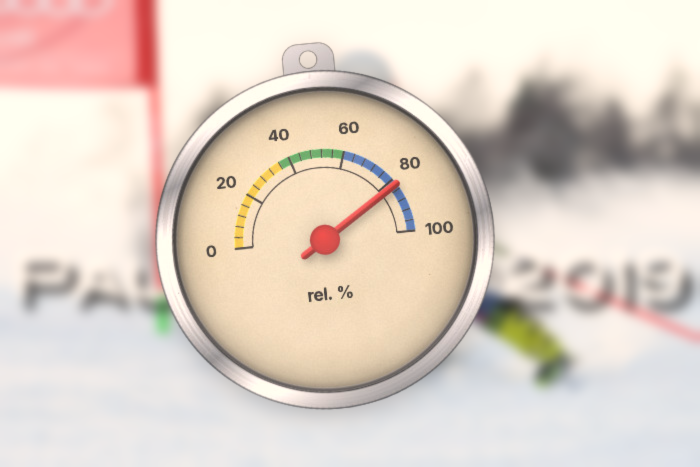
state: 82 %
